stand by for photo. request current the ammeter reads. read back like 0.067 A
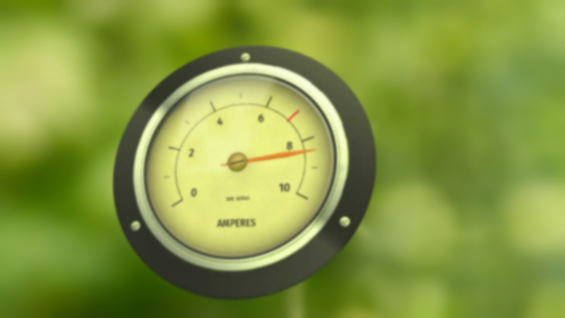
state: 8.5 A
